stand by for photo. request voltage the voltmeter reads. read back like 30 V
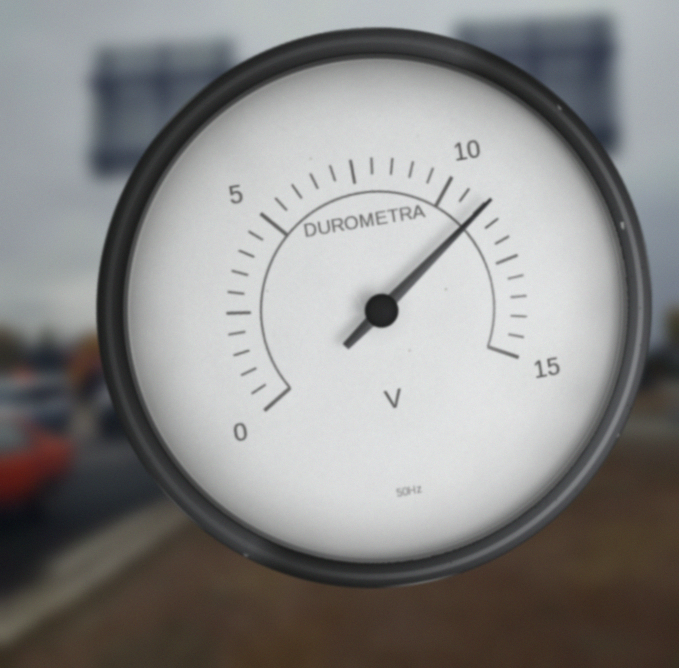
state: 11 V
